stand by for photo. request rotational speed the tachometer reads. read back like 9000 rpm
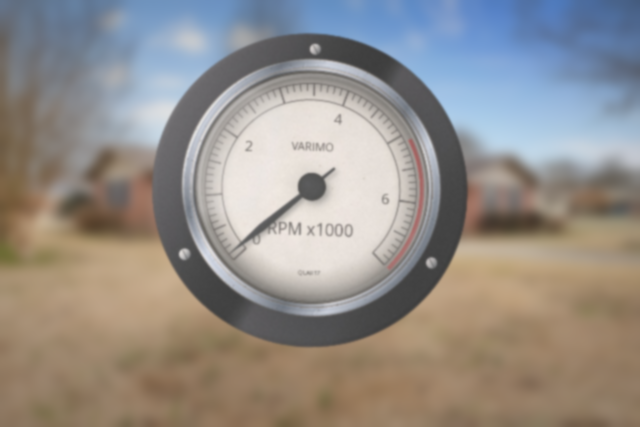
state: 100 rpm
